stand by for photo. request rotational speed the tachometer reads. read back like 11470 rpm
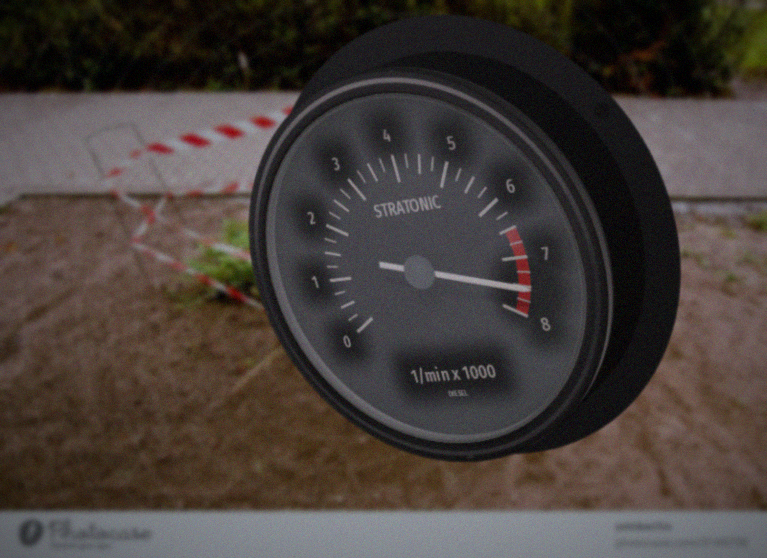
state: 7500 rpm
